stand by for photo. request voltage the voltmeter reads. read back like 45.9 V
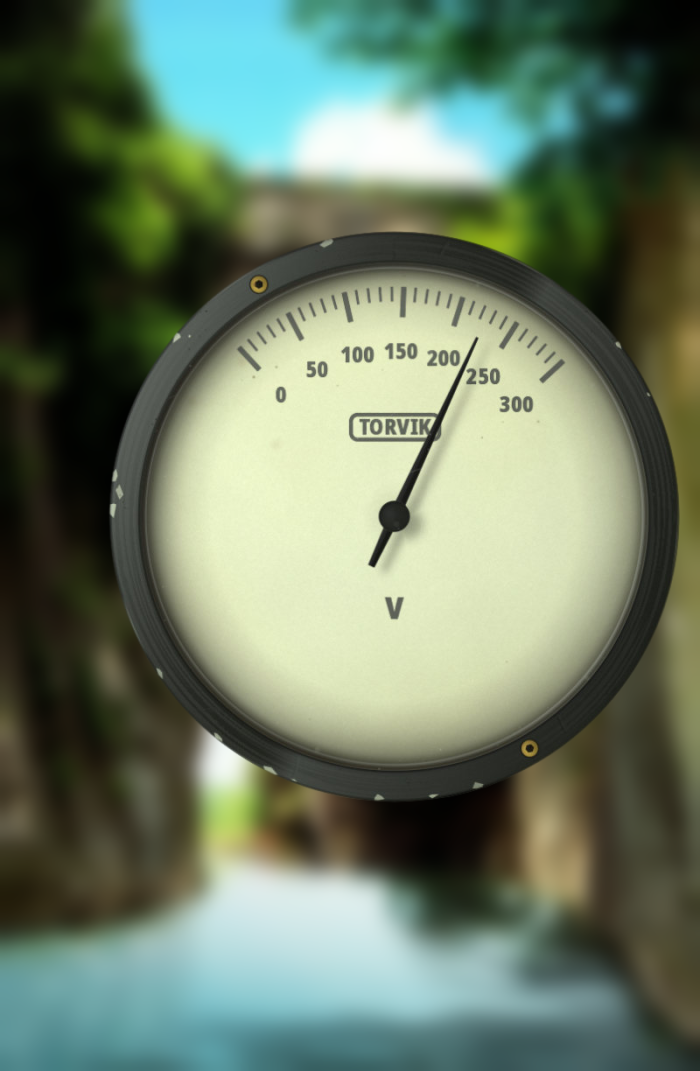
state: 225 V
